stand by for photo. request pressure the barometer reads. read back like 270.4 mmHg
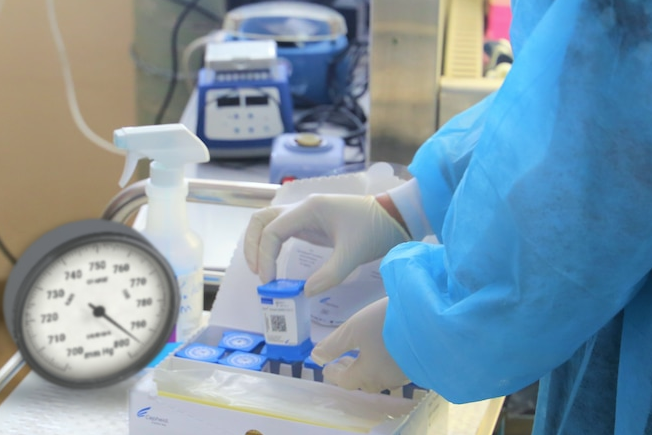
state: 795 mmHg
